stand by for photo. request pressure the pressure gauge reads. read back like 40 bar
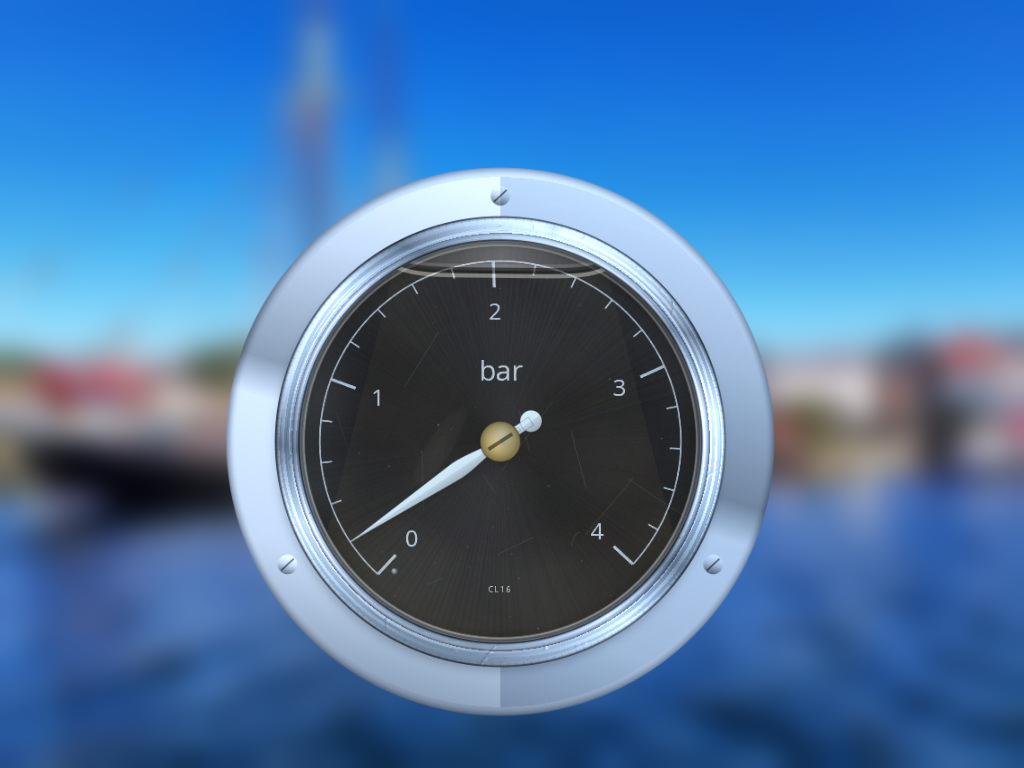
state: 0.2 bar
